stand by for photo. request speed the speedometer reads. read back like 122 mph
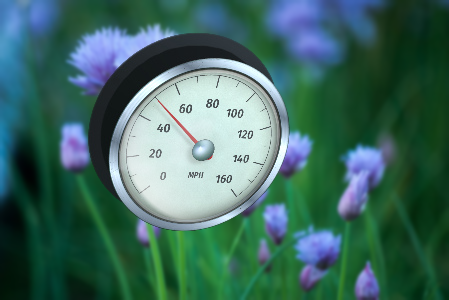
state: 50 mph
